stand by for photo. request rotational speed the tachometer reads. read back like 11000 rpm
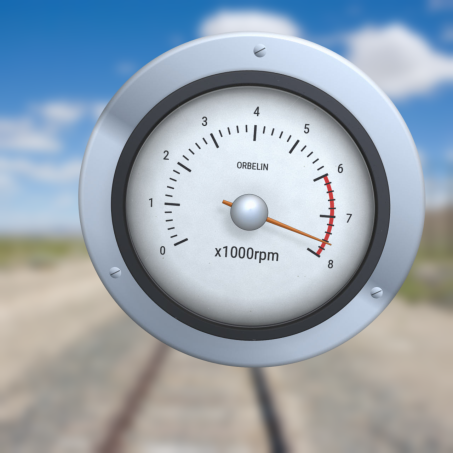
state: 7600 rpm
